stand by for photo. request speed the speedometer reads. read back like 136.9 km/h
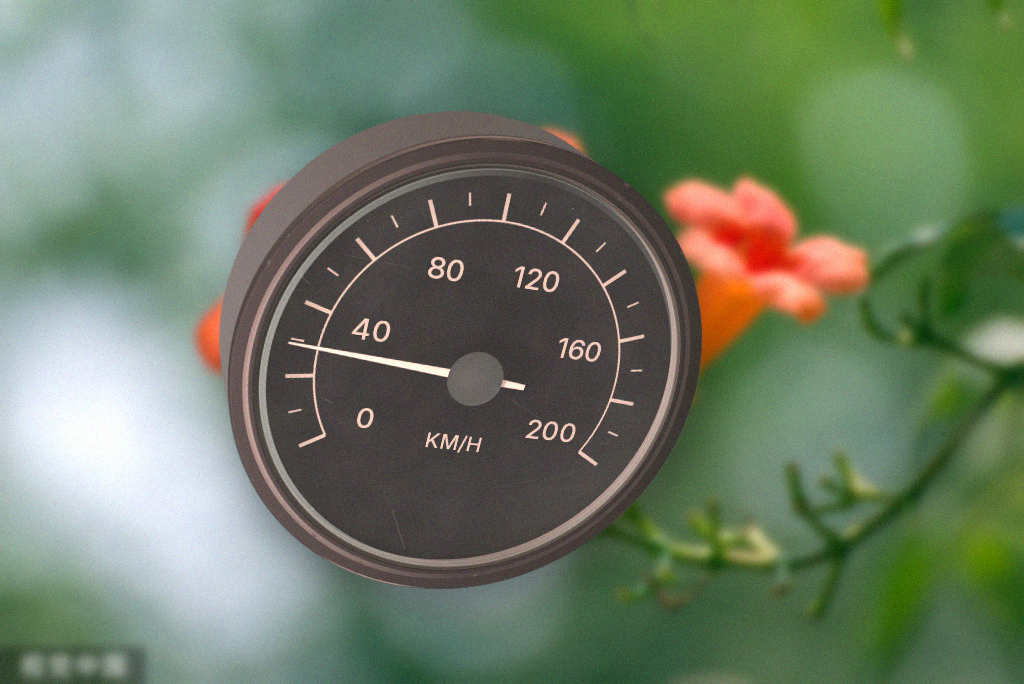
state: 30 km/h
